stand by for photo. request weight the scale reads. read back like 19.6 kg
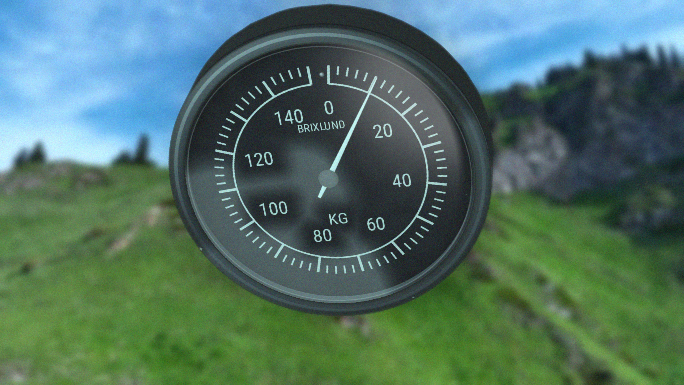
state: 10 kg
